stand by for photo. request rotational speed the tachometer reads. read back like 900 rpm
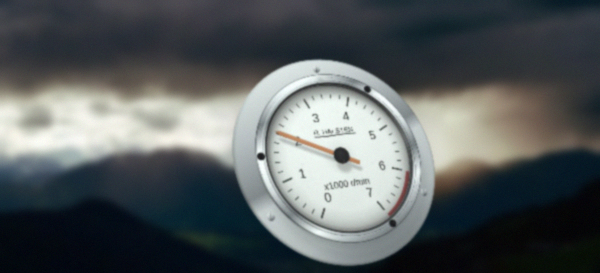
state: 2000 rpm
